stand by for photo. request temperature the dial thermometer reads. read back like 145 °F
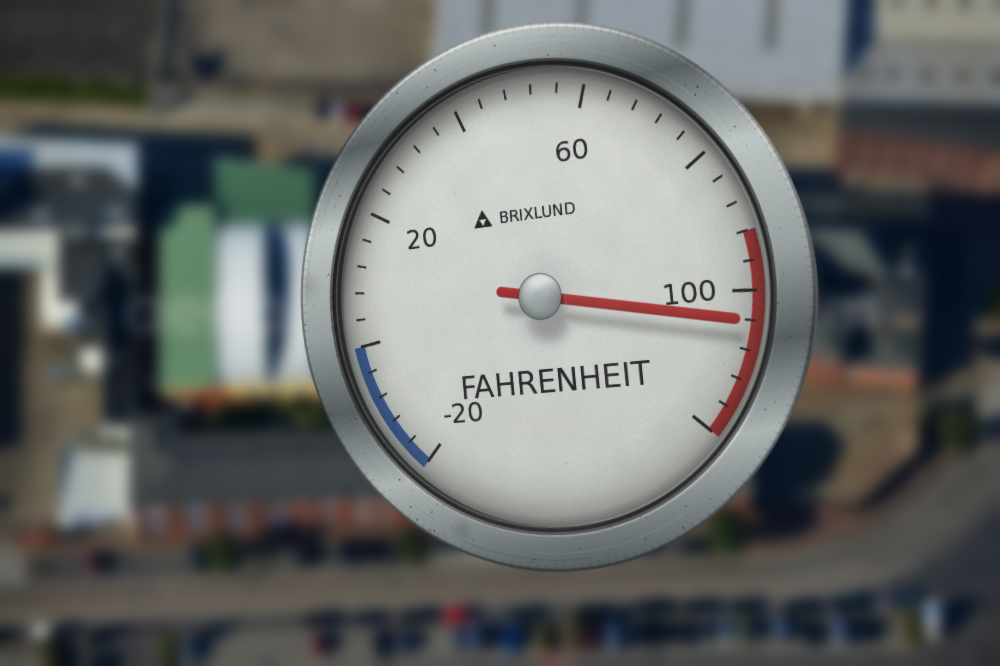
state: 104 °F
